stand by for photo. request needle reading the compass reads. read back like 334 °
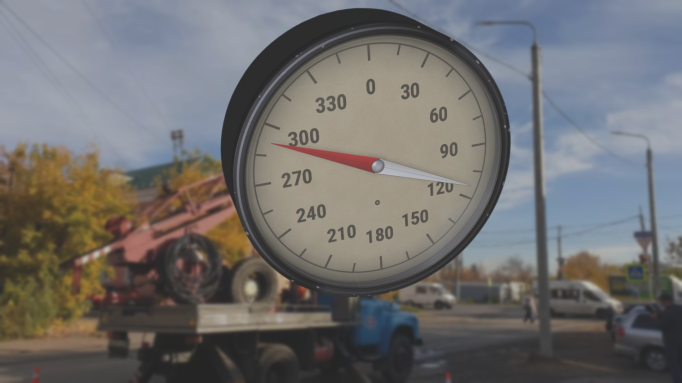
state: 292.5 °
